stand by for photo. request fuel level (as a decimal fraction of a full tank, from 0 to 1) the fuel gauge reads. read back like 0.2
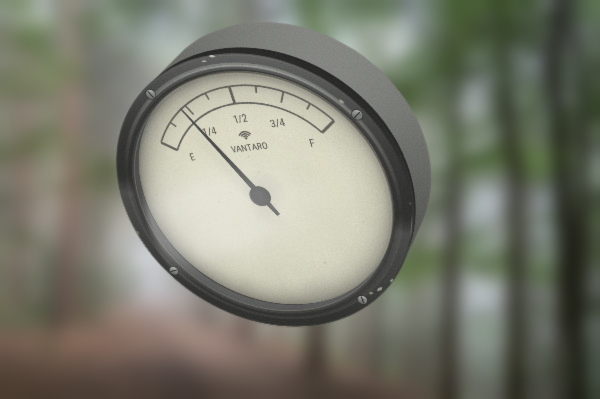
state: 0.25
